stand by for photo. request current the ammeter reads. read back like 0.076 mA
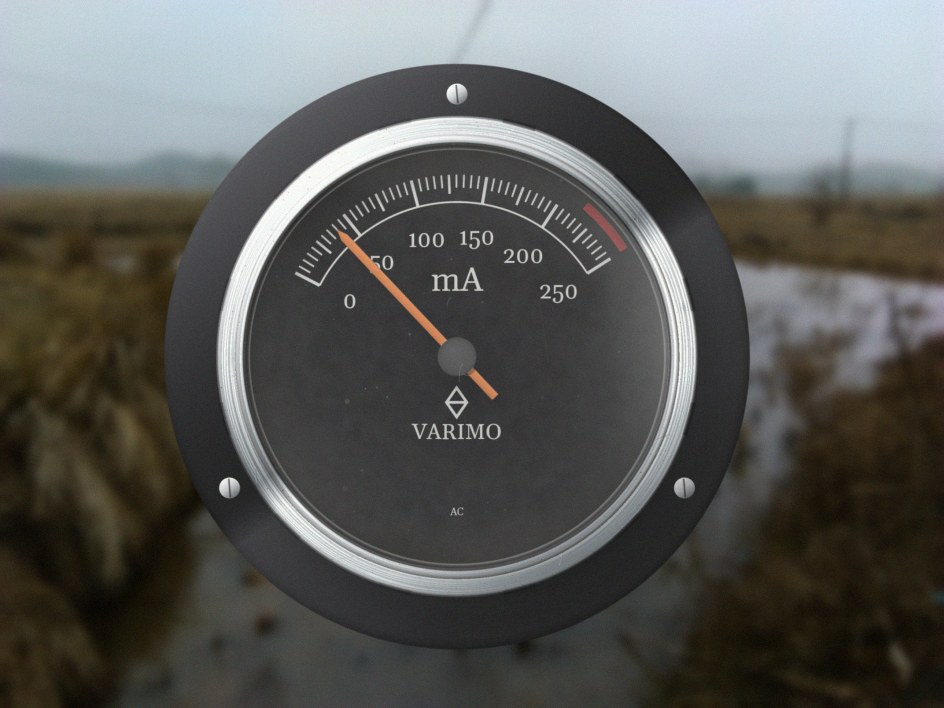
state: 40 mA
